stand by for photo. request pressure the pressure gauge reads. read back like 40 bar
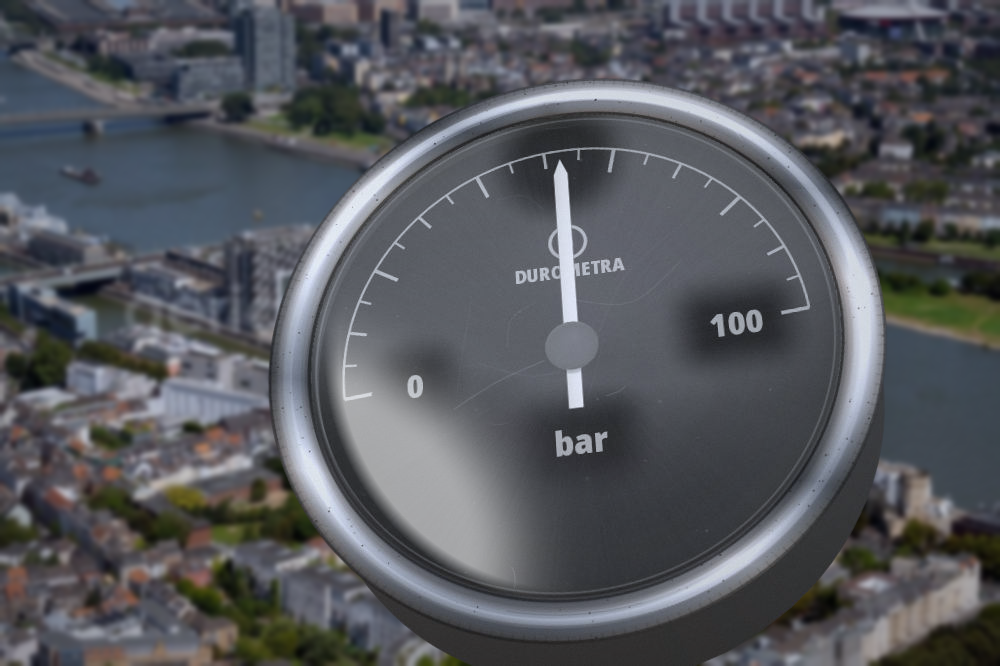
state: 52.5 bar
